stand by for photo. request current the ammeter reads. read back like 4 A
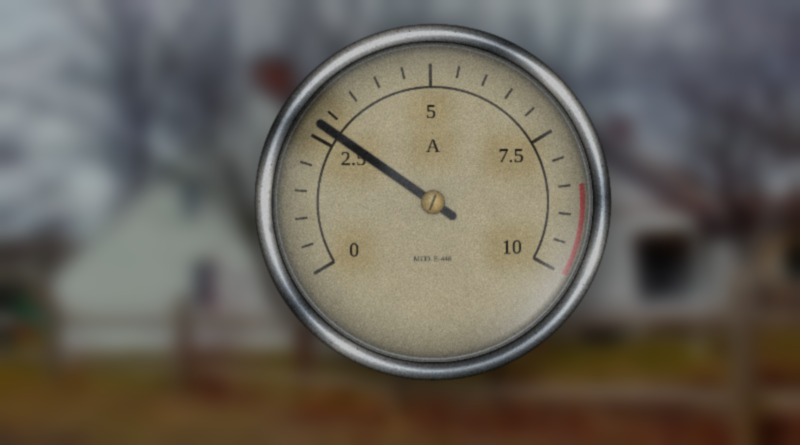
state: 2.75 A
